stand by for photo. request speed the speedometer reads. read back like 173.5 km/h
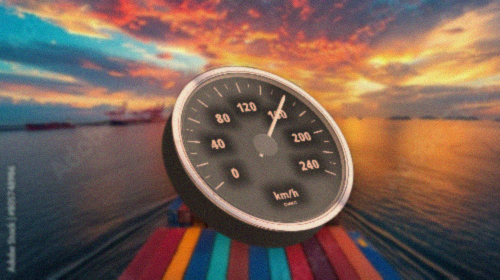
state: 160 km/h
